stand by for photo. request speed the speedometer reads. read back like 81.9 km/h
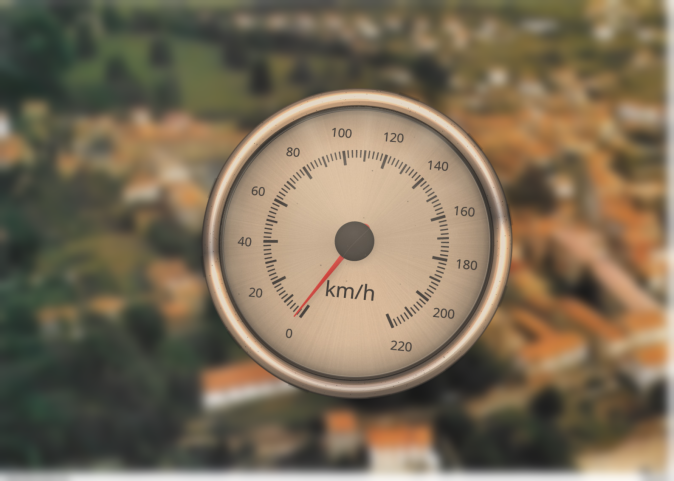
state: 2 km/h
